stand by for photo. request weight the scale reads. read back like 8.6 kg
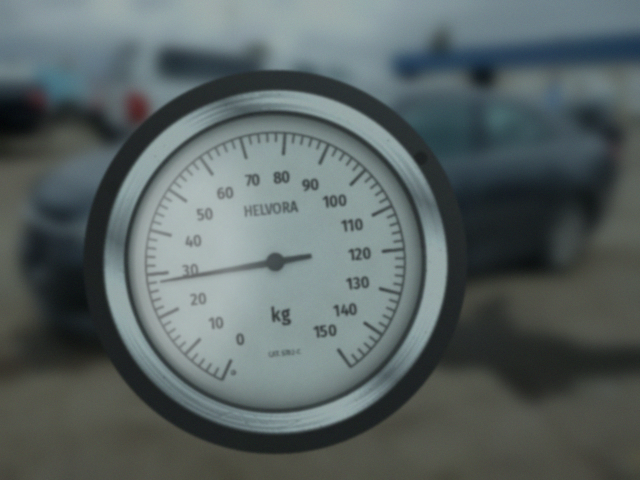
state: 28 kg
